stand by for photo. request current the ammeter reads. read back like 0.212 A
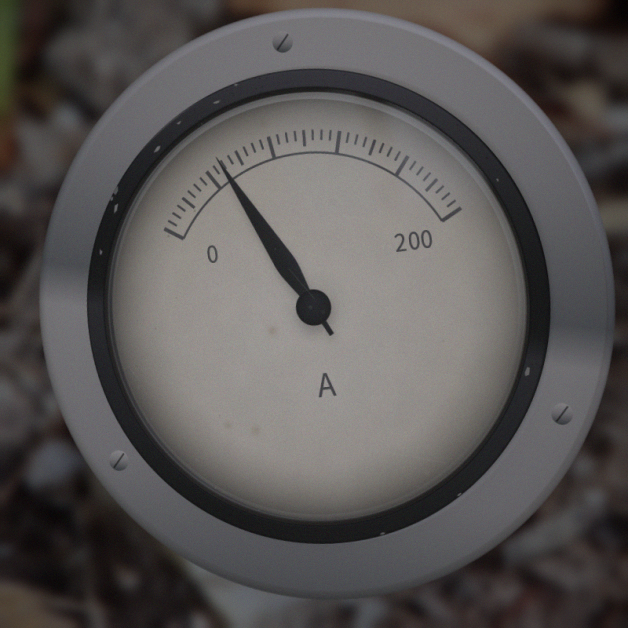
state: 50 A
